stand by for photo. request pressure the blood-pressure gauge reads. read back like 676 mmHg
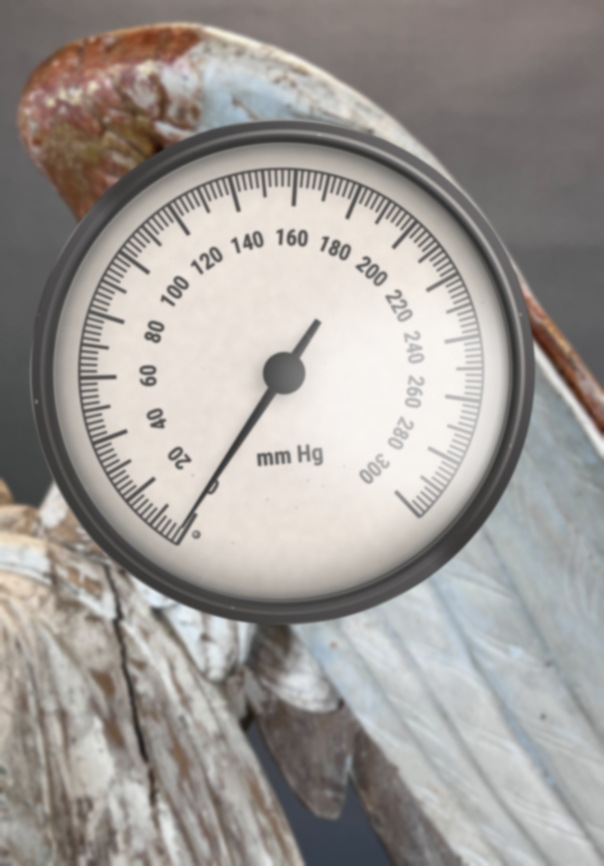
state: 2 mmHg
